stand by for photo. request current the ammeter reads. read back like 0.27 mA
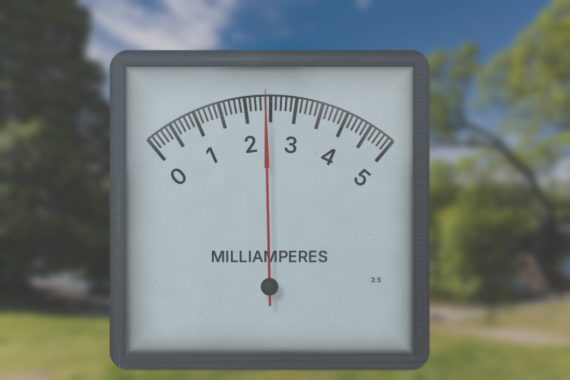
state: 2.4 mA
